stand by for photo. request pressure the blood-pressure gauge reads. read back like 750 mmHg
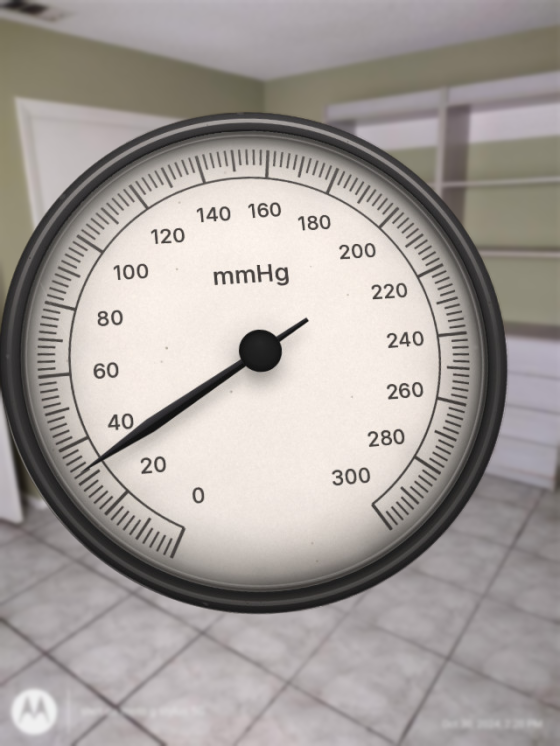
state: 32 mmHg
